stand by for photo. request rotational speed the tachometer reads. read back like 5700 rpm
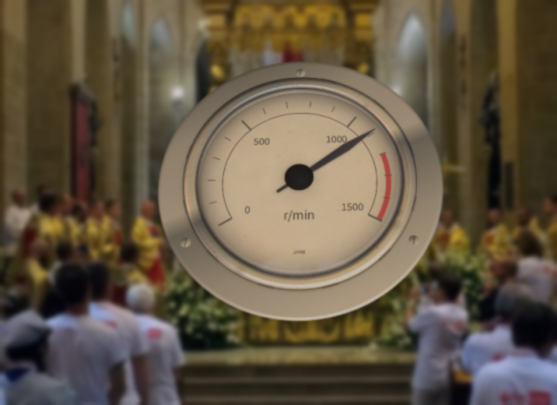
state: 1100 rpm
